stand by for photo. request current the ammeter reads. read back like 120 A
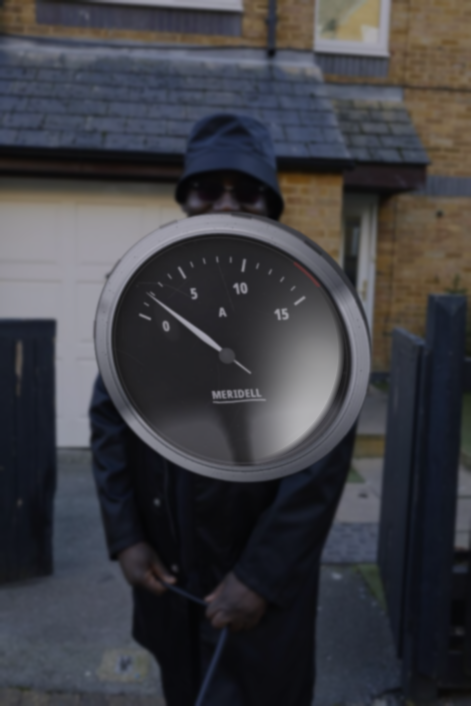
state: 2 A
